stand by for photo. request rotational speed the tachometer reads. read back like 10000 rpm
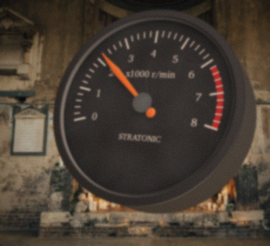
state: 2200 rpm
